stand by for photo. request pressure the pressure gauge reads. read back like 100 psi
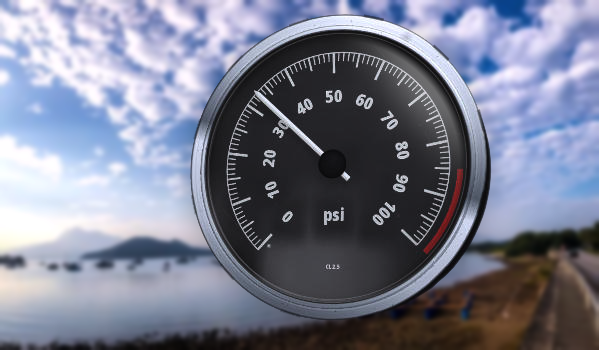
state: 33 psi
